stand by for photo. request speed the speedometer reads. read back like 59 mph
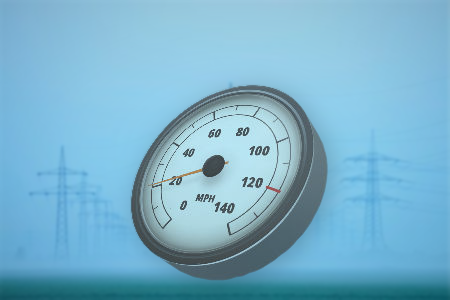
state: 20 mph
